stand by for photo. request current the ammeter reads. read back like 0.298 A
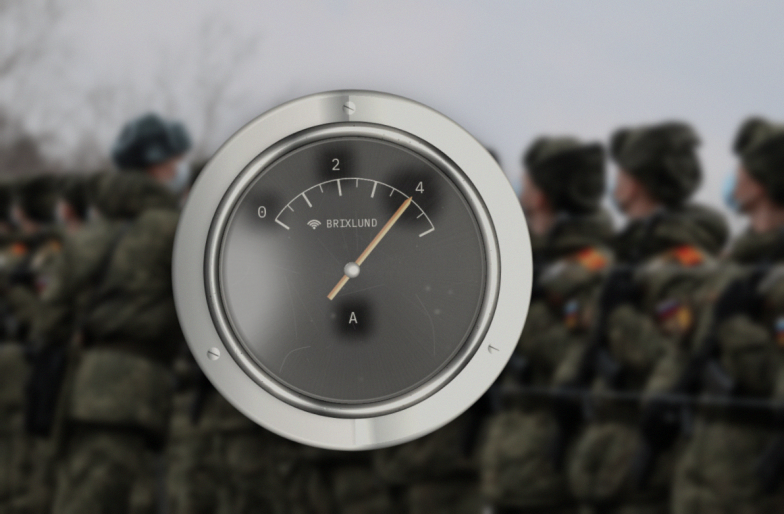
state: 4 A
